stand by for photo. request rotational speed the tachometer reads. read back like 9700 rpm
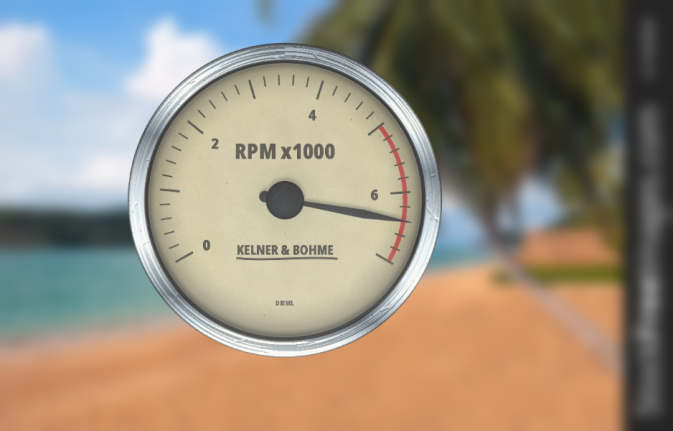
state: 6400 rpm
